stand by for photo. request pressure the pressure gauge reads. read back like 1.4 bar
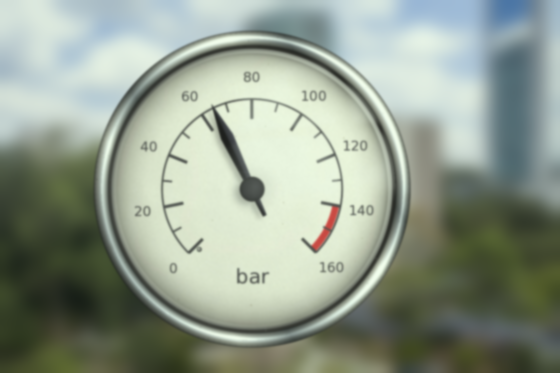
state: 65 bar
